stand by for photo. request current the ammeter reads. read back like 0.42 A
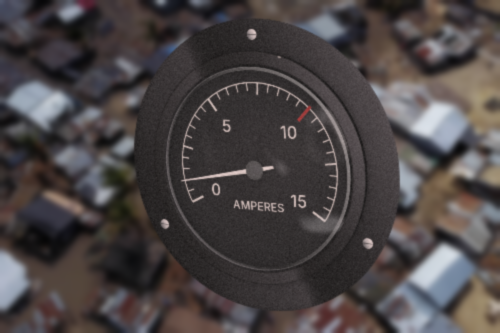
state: 1 A
